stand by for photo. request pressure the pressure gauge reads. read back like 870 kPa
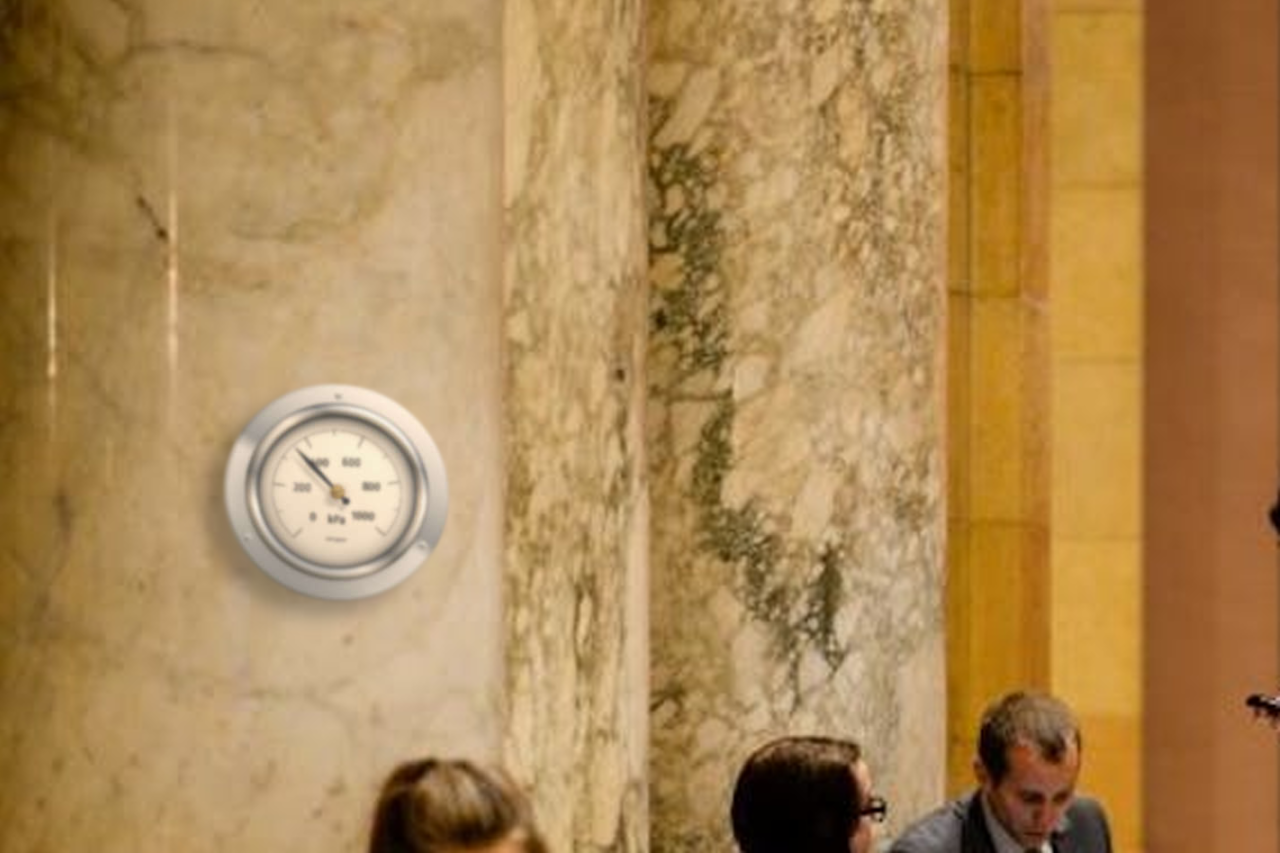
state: 350 kPa
